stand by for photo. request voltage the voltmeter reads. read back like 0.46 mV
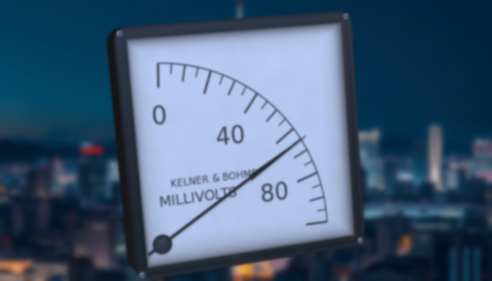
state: 65 mV
